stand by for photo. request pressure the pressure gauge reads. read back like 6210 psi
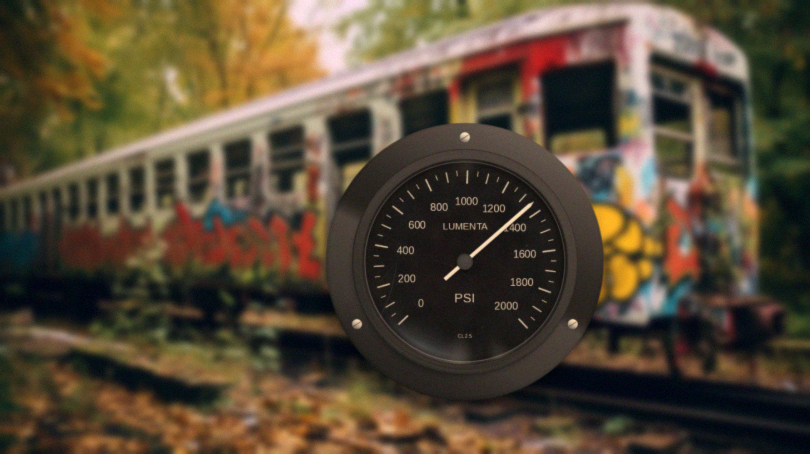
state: 1350 psi
